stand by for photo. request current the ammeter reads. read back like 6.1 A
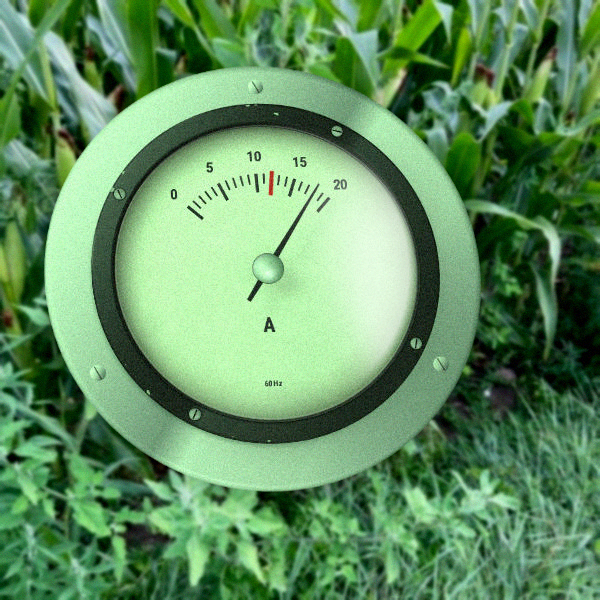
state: 18 A
